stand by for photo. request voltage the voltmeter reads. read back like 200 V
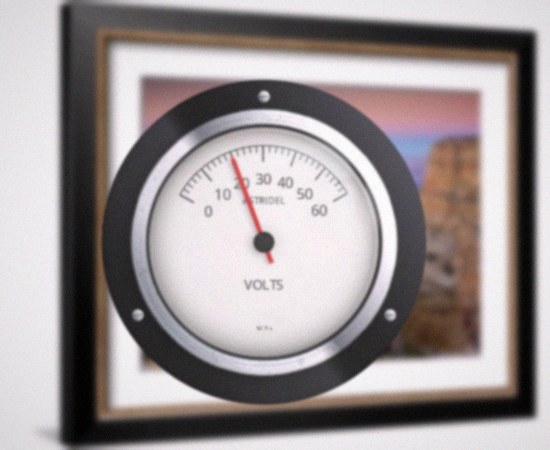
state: 20 V
